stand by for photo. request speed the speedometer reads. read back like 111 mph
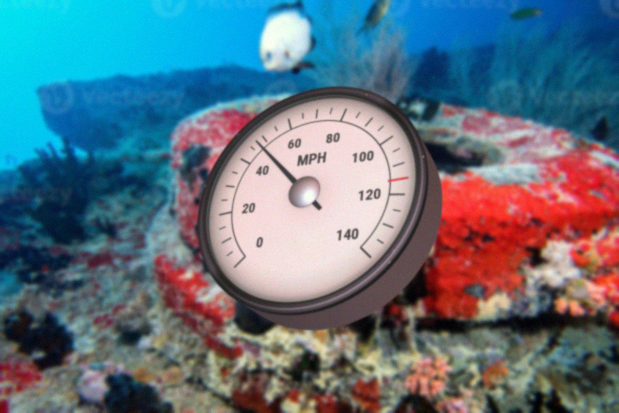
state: 47.5 mph
